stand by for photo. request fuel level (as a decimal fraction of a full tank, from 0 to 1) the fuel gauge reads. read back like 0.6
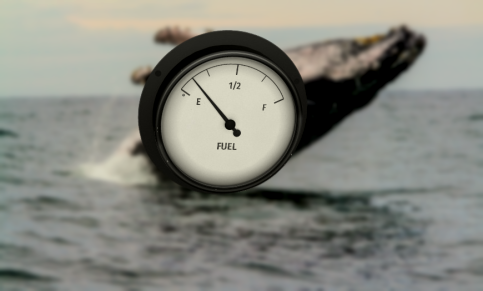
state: 0.125
